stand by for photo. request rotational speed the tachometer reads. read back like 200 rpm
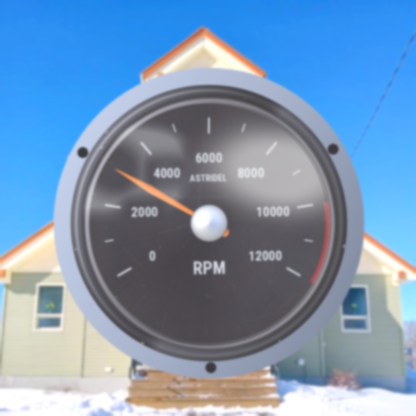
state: 3000 rpm
